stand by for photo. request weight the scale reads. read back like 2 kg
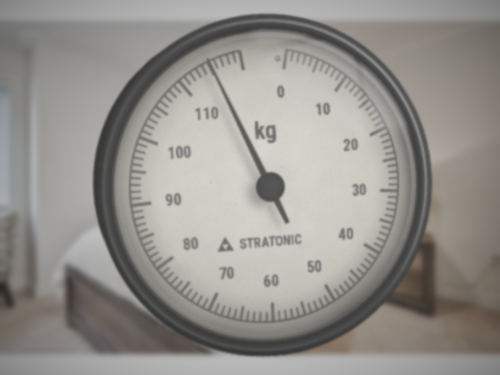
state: 115 kg
